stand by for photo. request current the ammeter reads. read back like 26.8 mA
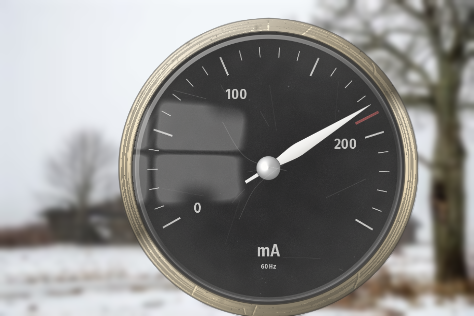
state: 185 mA
